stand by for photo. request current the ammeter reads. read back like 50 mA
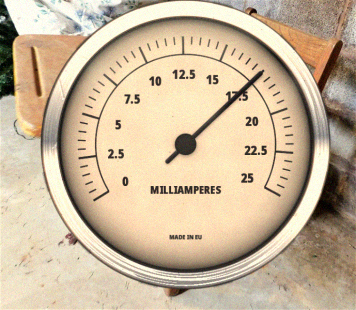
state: 17.5 mA
